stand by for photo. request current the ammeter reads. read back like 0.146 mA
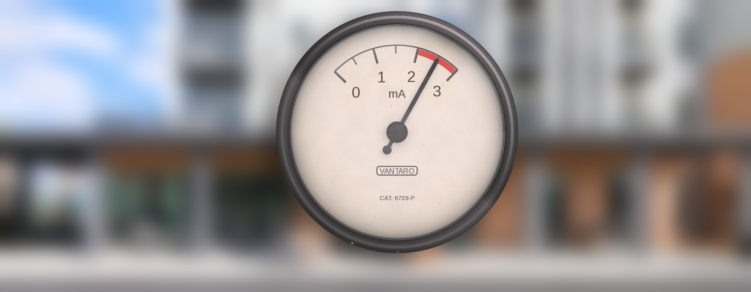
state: 2.5 mA
